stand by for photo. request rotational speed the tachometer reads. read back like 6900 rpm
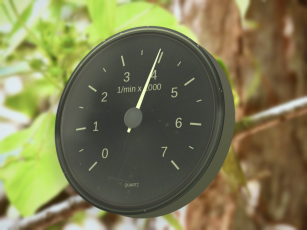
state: 4000 rpm
